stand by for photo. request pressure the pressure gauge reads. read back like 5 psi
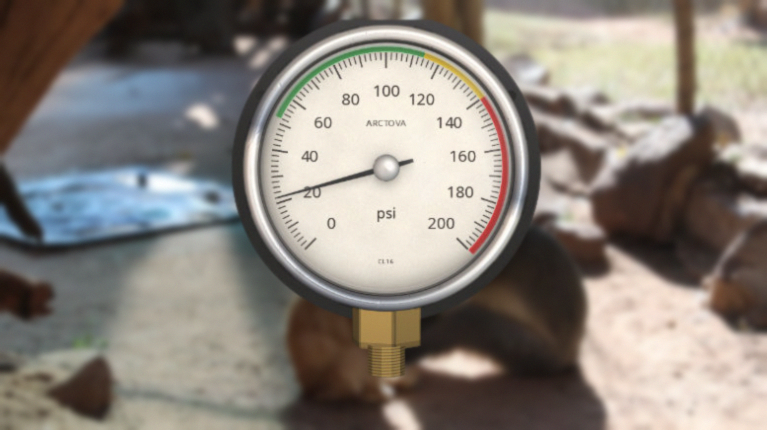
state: 22 psi
